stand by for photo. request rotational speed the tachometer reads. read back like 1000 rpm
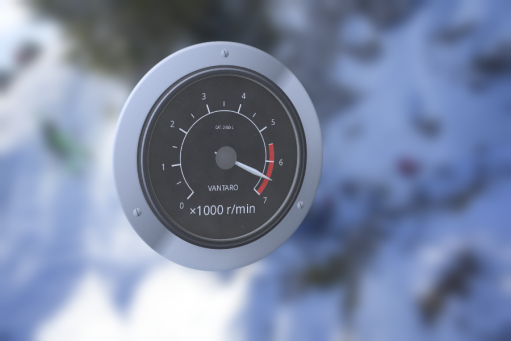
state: 6500 rpm
